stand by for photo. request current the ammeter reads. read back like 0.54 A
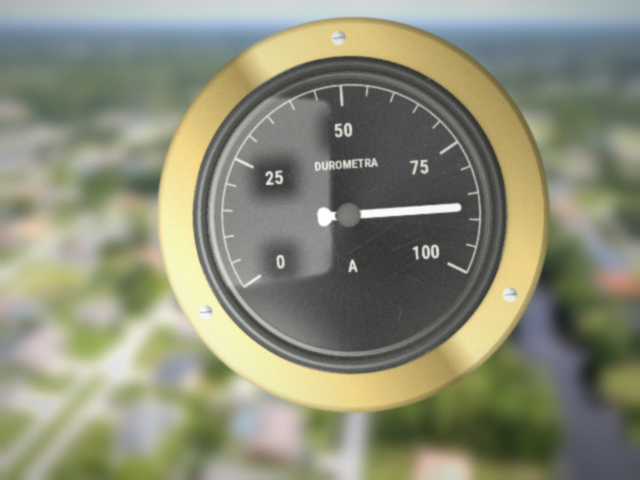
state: 87.5 A
